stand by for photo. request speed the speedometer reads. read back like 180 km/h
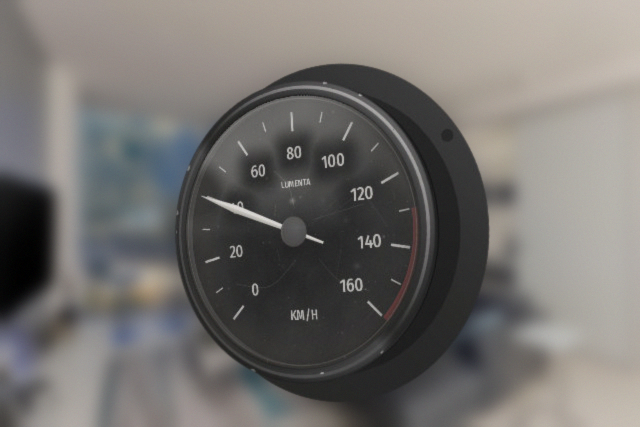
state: 40 km/h
